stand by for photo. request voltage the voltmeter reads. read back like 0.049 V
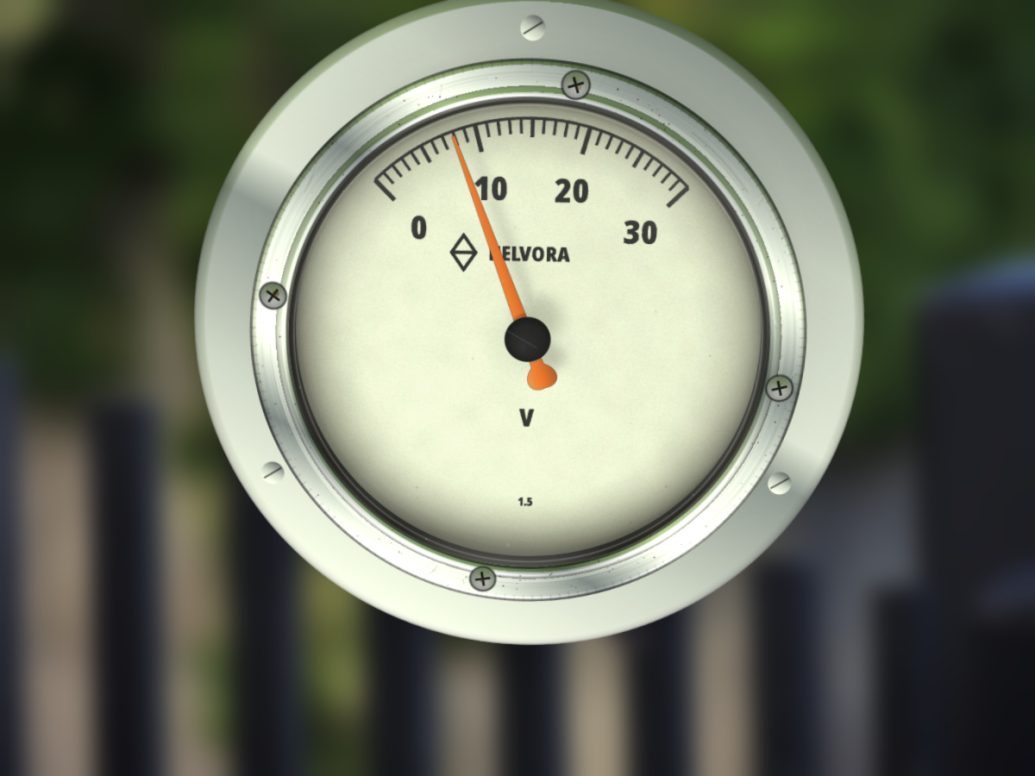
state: 8 V
